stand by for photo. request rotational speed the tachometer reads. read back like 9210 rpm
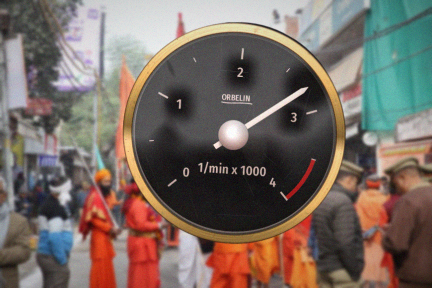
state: 2750 rpm
